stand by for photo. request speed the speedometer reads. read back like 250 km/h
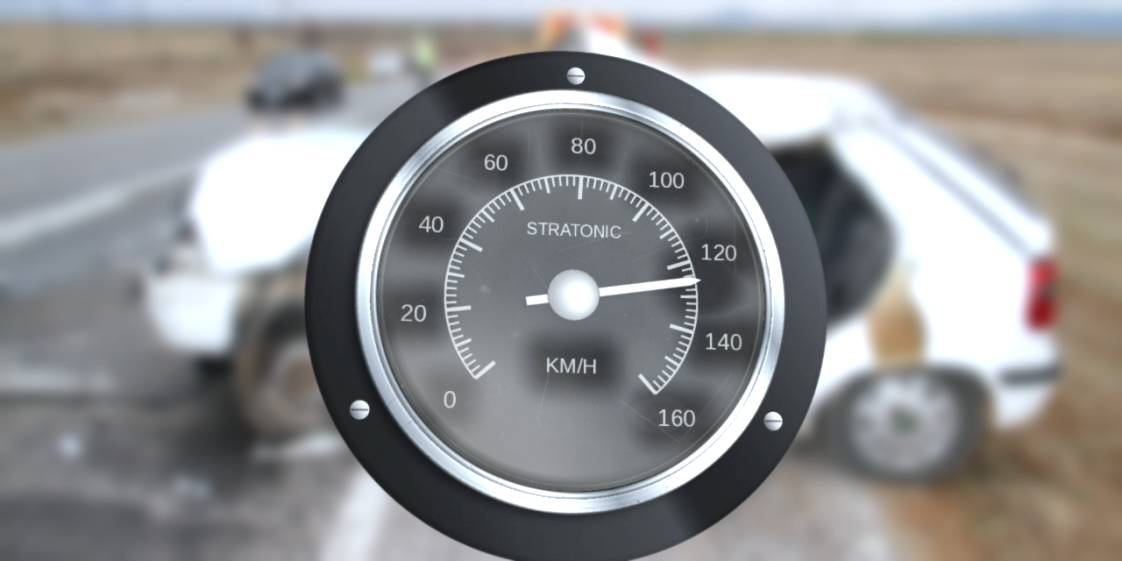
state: 126 km/h
